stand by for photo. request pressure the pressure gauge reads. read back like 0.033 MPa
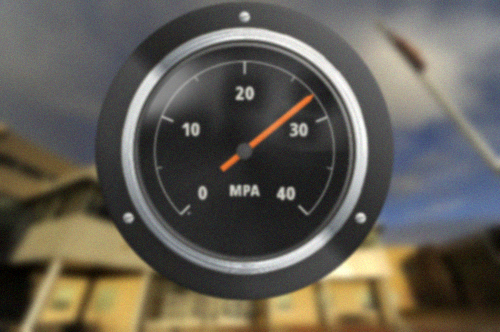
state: 27.5 MPa
